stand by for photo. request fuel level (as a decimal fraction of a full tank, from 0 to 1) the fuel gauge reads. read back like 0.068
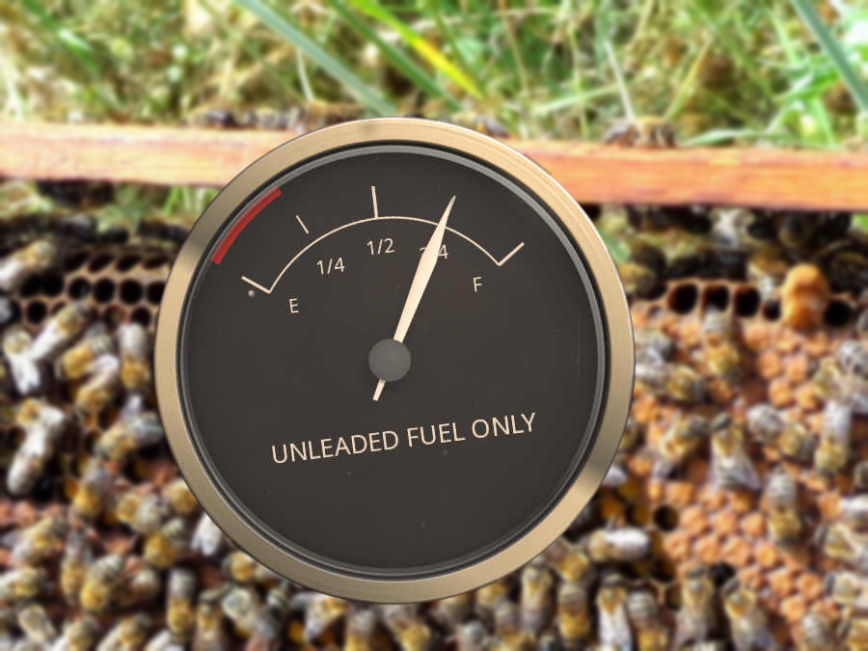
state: 0.75
